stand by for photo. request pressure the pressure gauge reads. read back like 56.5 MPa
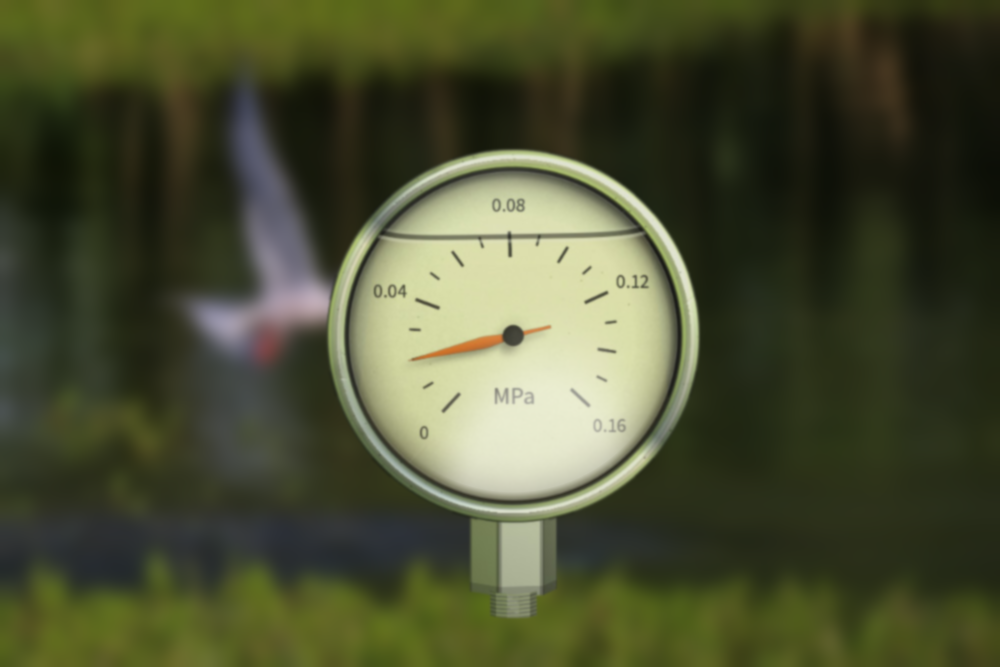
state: 0.02 MPa
